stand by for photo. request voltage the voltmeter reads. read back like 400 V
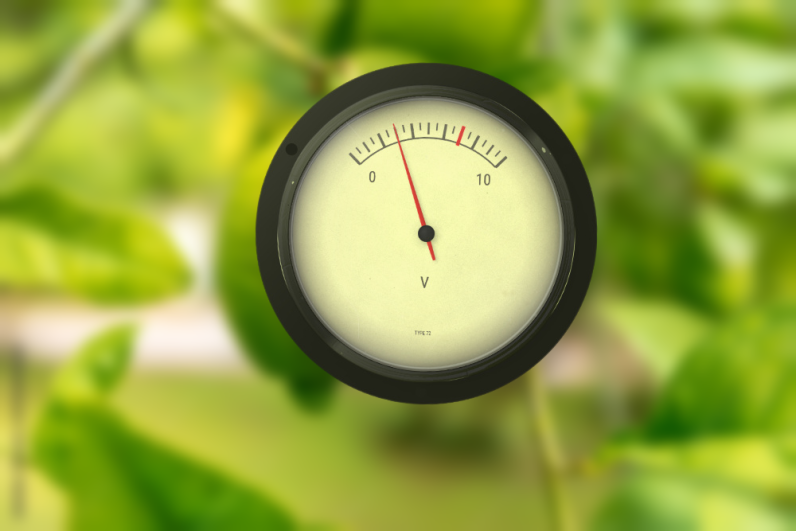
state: 3 V
